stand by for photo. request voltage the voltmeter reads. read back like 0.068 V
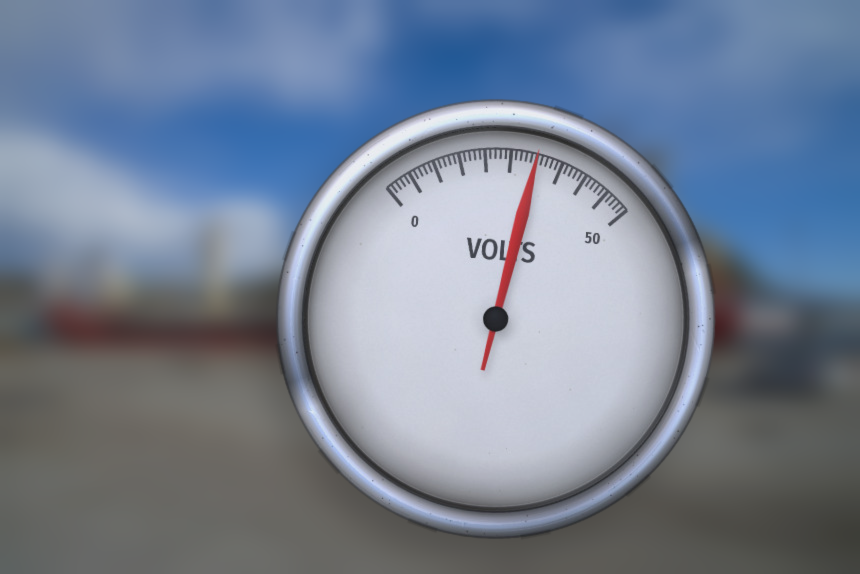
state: 30 V
